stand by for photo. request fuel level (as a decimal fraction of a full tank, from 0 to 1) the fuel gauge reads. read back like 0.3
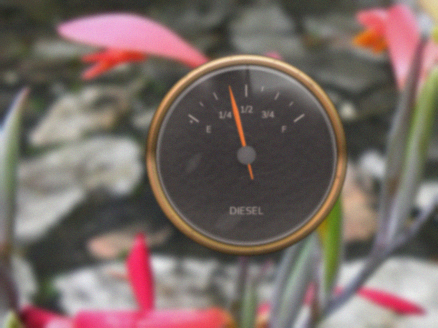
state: 0.375
